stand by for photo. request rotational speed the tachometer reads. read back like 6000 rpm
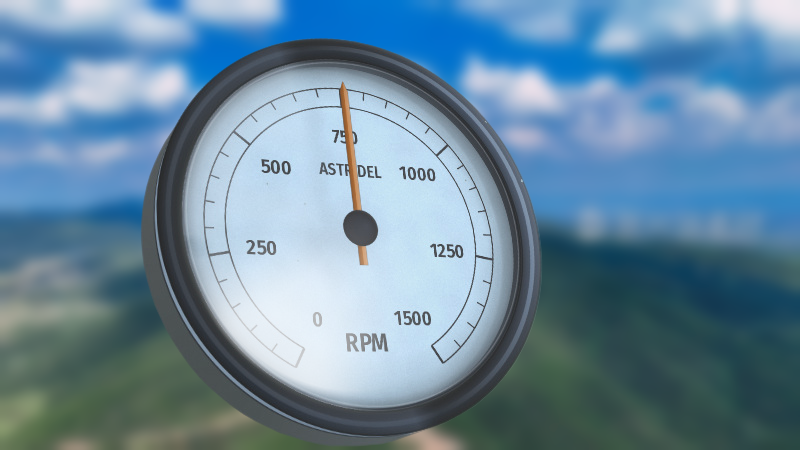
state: 750 rpm
